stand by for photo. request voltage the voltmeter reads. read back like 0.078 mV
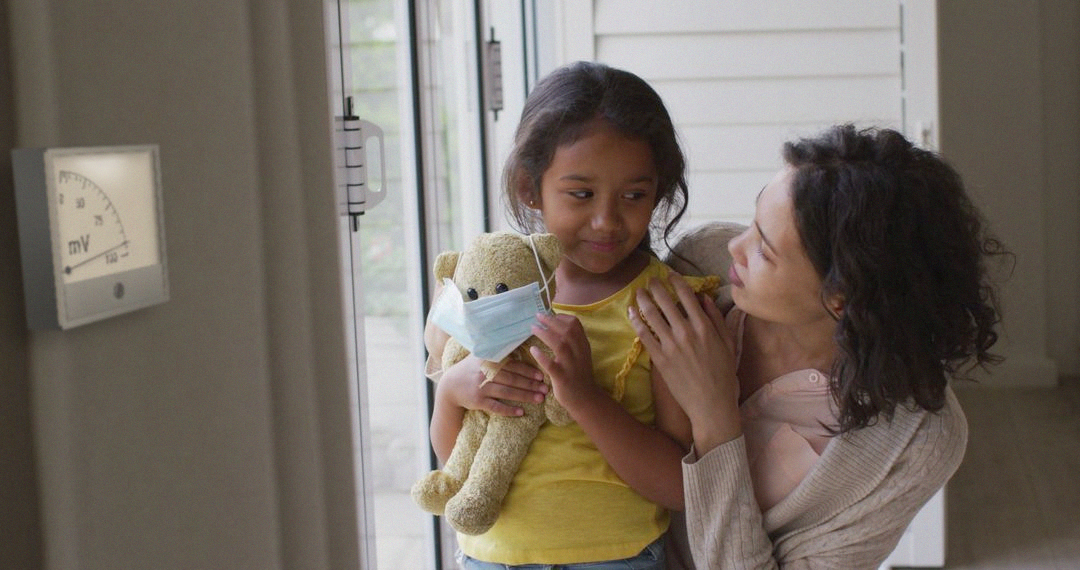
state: 95 mV
